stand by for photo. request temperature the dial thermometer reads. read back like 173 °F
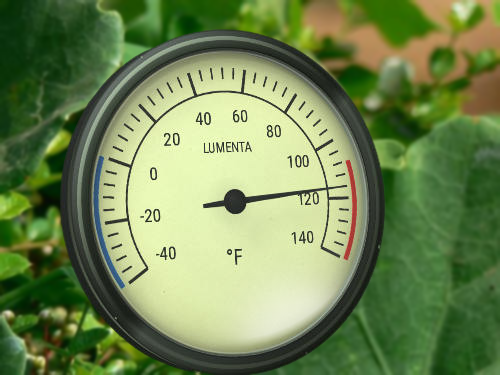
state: 116 °F
